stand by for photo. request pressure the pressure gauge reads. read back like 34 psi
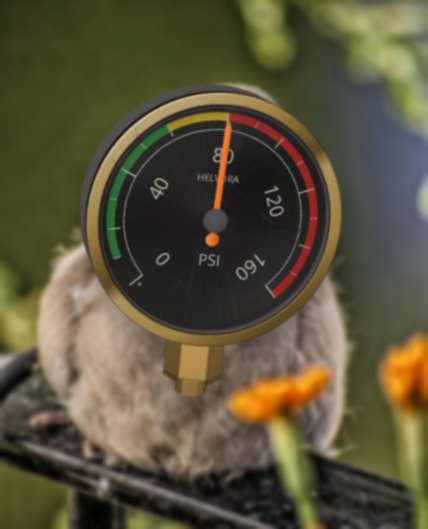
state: 80 psi
